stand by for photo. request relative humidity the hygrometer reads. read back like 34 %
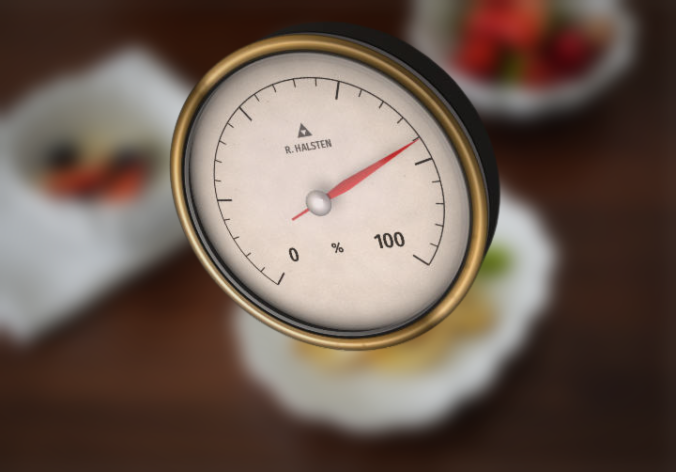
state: 76 %
